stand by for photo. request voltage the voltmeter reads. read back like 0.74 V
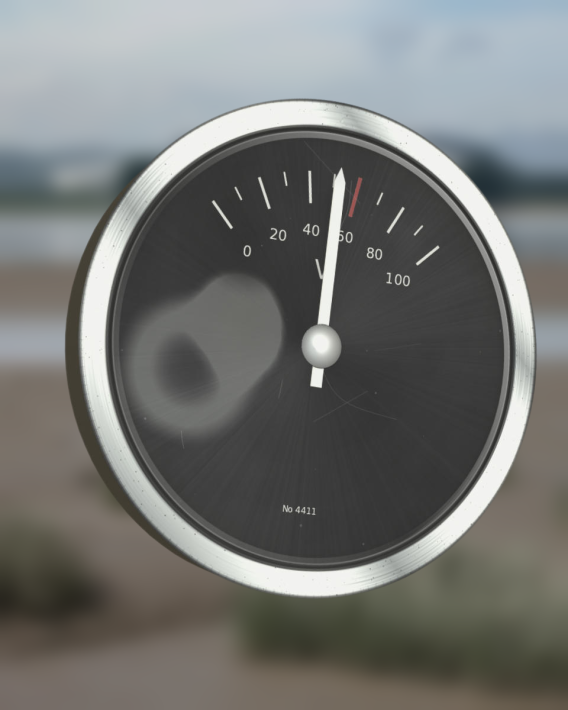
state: 50 V
